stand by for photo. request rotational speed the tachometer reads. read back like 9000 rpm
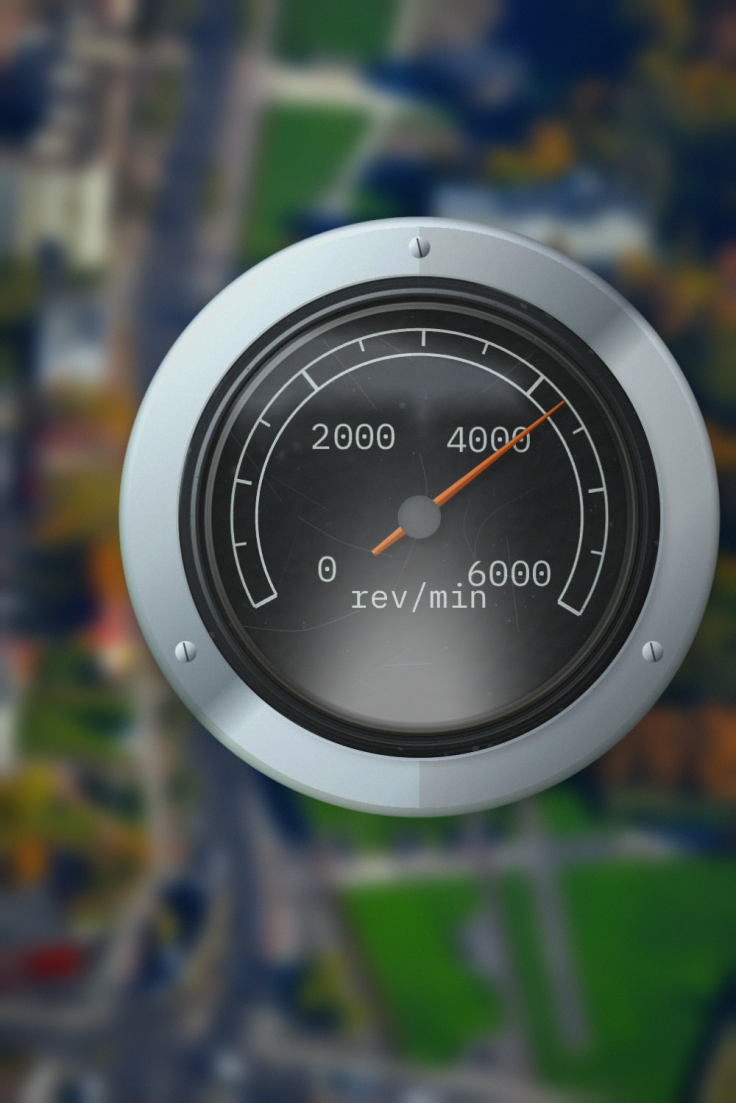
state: 4250 rpm
